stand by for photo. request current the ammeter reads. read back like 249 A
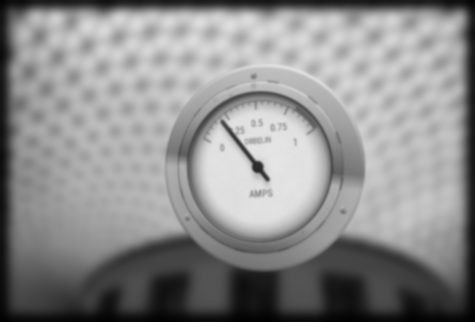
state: 0.2 A
